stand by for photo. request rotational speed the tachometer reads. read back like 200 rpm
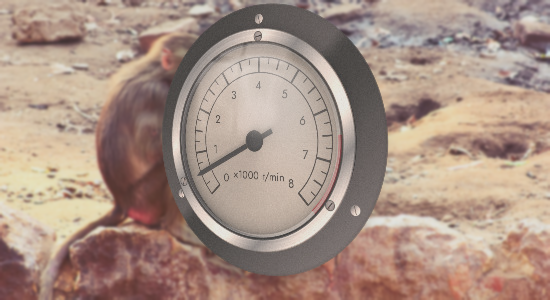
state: 500 rpm
